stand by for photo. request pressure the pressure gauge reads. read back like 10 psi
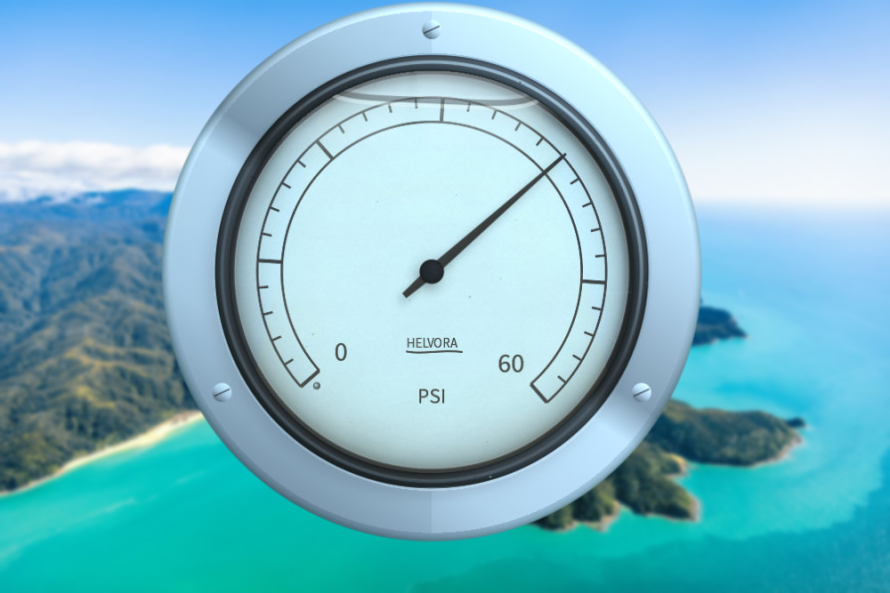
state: 40 psi
